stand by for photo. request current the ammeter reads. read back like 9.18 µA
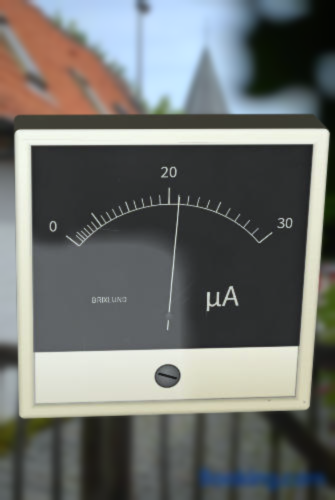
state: 21 µA
